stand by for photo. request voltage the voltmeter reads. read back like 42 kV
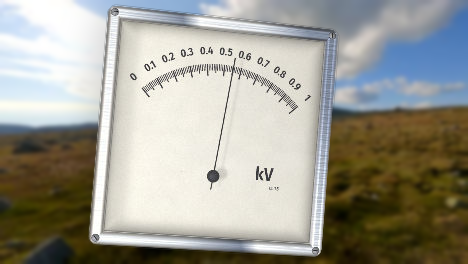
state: 0.55 kV
